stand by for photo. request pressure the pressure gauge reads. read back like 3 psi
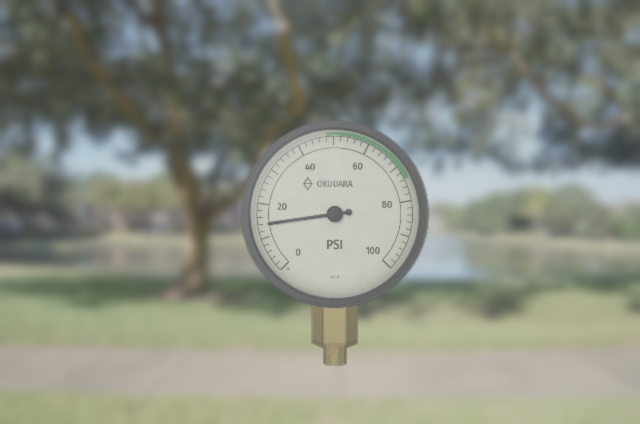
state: 14 psi
